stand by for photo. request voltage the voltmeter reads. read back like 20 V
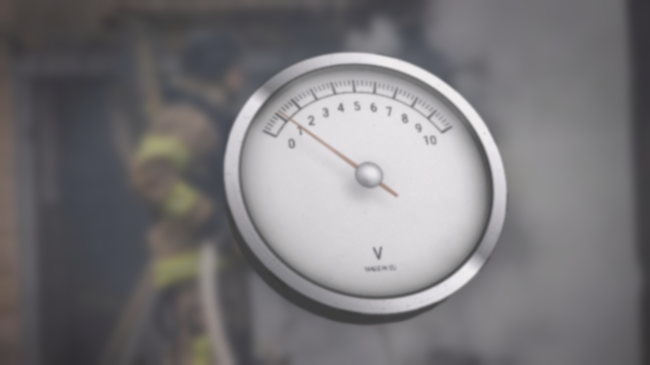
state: 1 V
